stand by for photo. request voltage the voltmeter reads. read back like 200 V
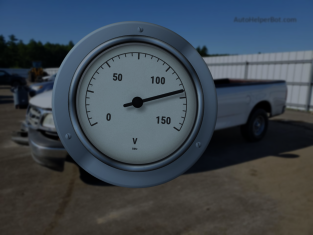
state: 120 V
